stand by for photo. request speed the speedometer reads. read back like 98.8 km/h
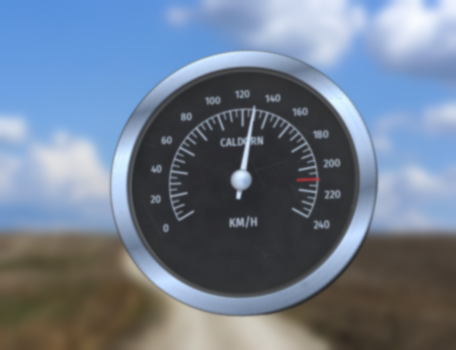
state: 130 km/h
